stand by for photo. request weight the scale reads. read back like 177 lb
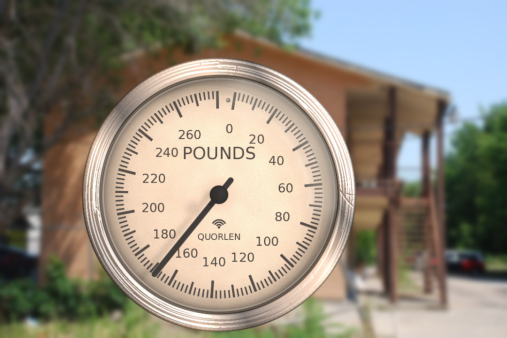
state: 168 lb
